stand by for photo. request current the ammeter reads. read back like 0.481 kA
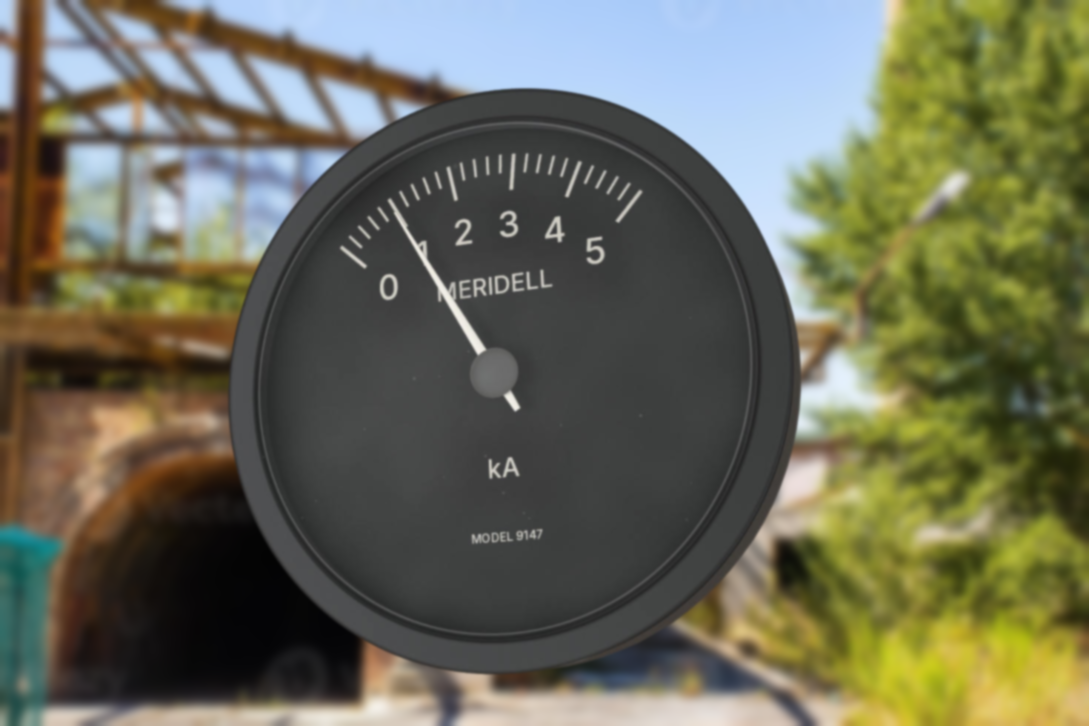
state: 1 kA
